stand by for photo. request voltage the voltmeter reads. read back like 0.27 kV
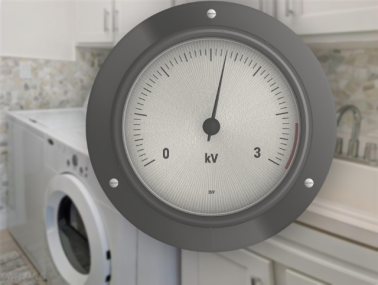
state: 1.65 kV
